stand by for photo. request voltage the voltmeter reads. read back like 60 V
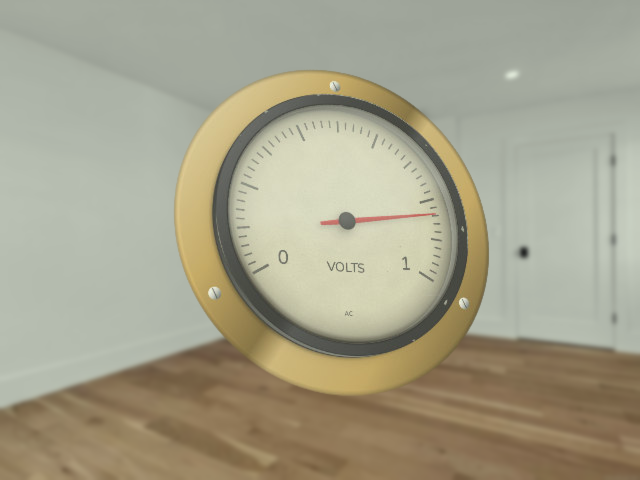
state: 0.84 V
